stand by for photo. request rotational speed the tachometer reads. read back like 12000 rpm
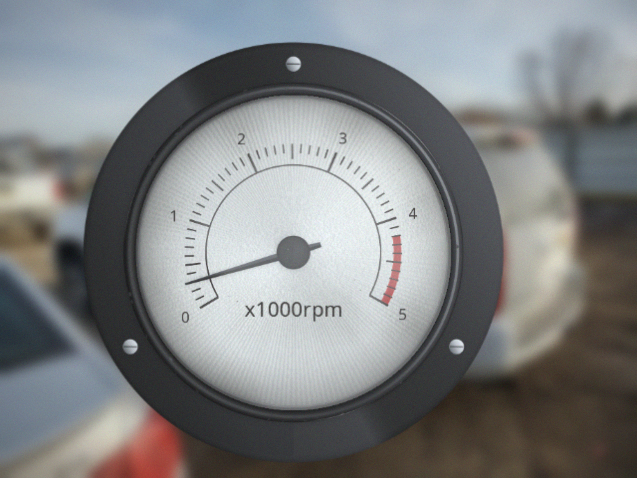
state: 300 rpm
